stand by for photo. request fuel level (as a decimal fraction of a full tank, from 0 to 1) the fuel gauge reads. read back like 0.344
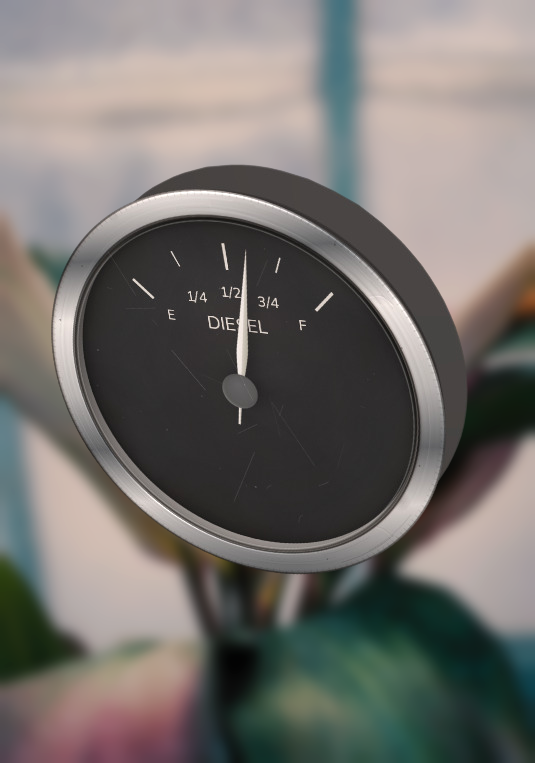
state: 0.625
